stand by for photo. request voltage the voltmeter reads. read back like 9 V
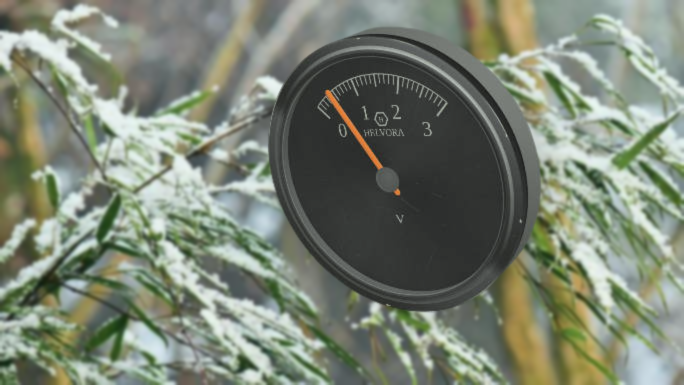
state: 0.5 V
